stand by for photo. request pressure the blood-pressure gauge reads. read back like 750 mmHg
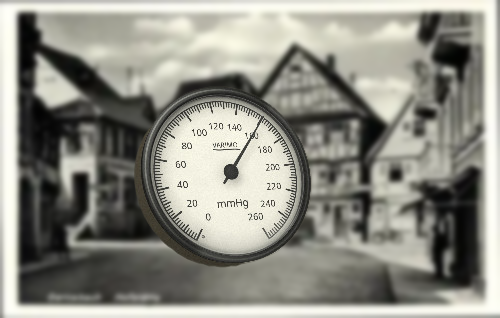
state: 160 mmHg
